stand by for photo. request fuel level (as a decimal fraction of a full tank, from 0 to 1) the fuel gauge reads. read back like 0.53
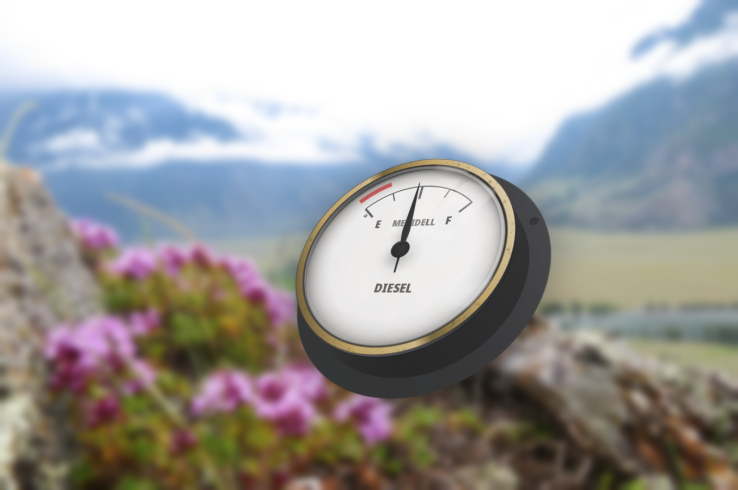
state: 0.5
